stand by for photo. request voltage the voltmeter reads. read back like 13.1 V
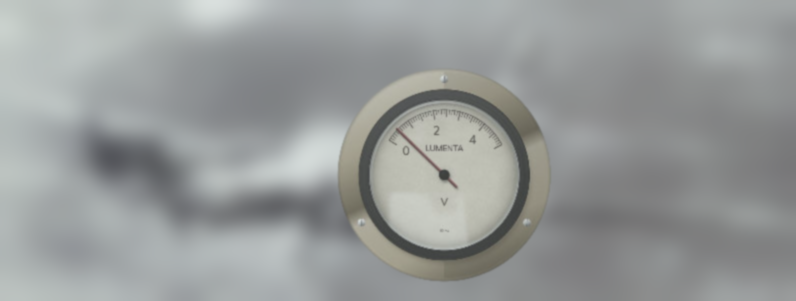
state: 0.5 V
